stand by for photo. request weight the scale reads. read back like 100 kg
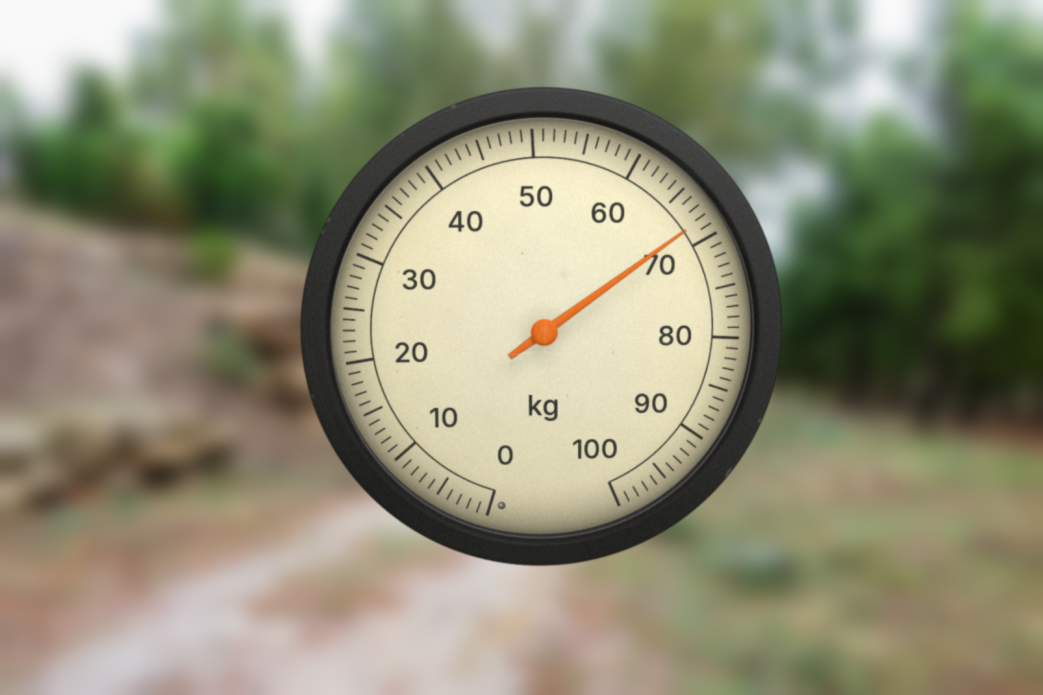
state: 68 kg
